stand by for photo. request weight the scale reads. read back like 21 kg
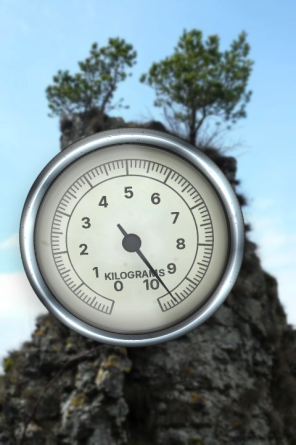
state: 9.6 kg
